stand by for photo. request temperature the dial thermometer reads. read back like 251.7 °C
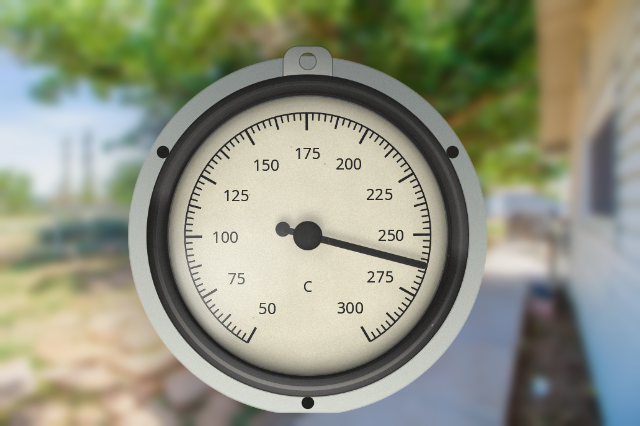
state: 262.5 °C
